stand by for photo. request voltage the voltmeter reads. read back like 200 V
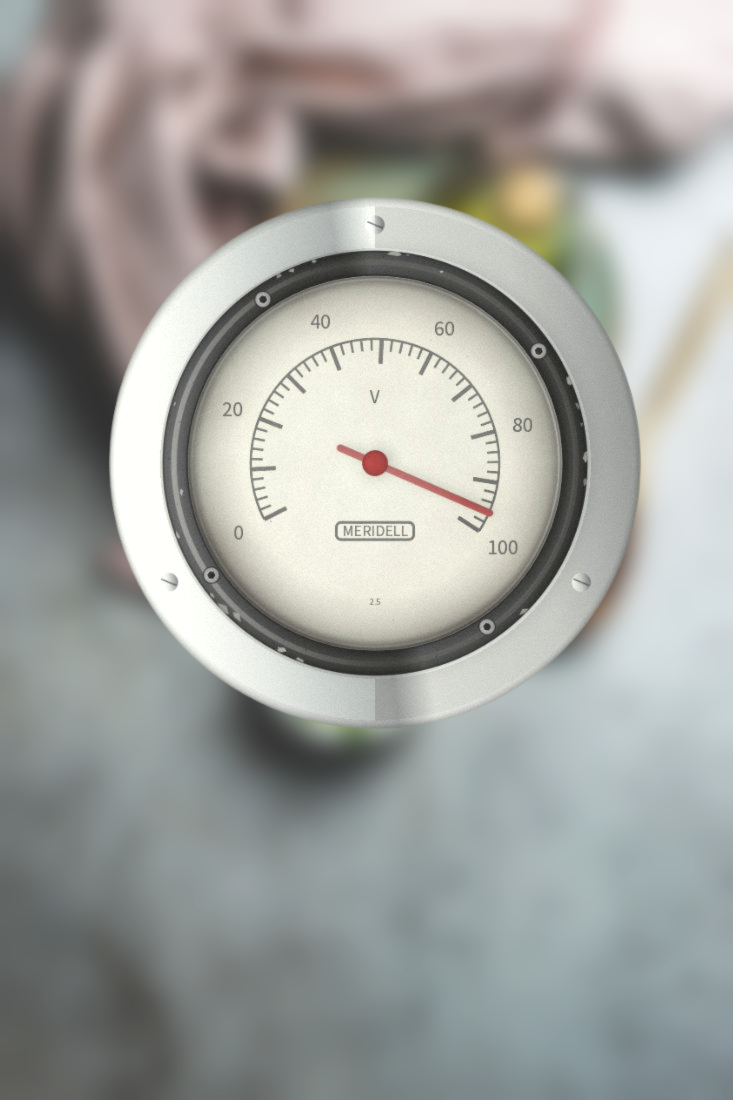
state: 96 V
